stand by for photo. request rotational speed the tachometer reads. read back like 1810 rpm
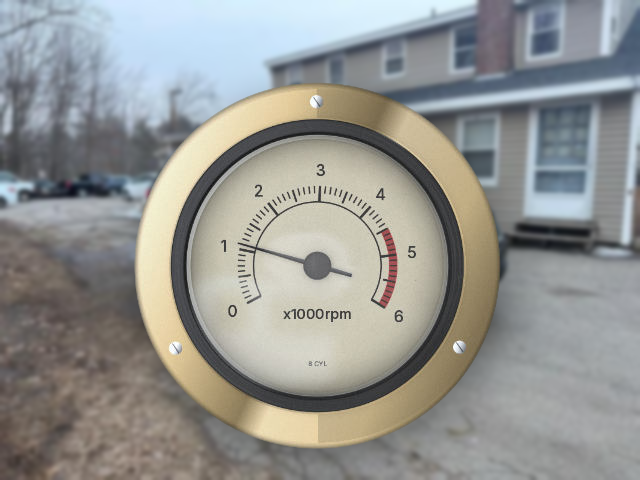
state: 1100 rpm
